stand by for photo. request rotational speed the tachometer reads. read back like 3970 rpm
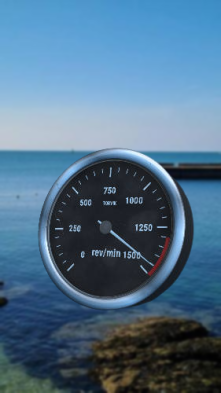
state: 1450 rpm
